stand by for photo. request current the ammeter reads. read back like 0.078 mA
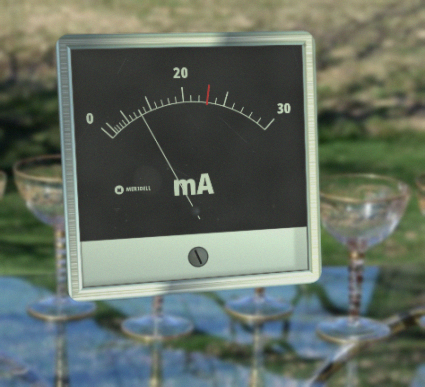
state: 13 mA
